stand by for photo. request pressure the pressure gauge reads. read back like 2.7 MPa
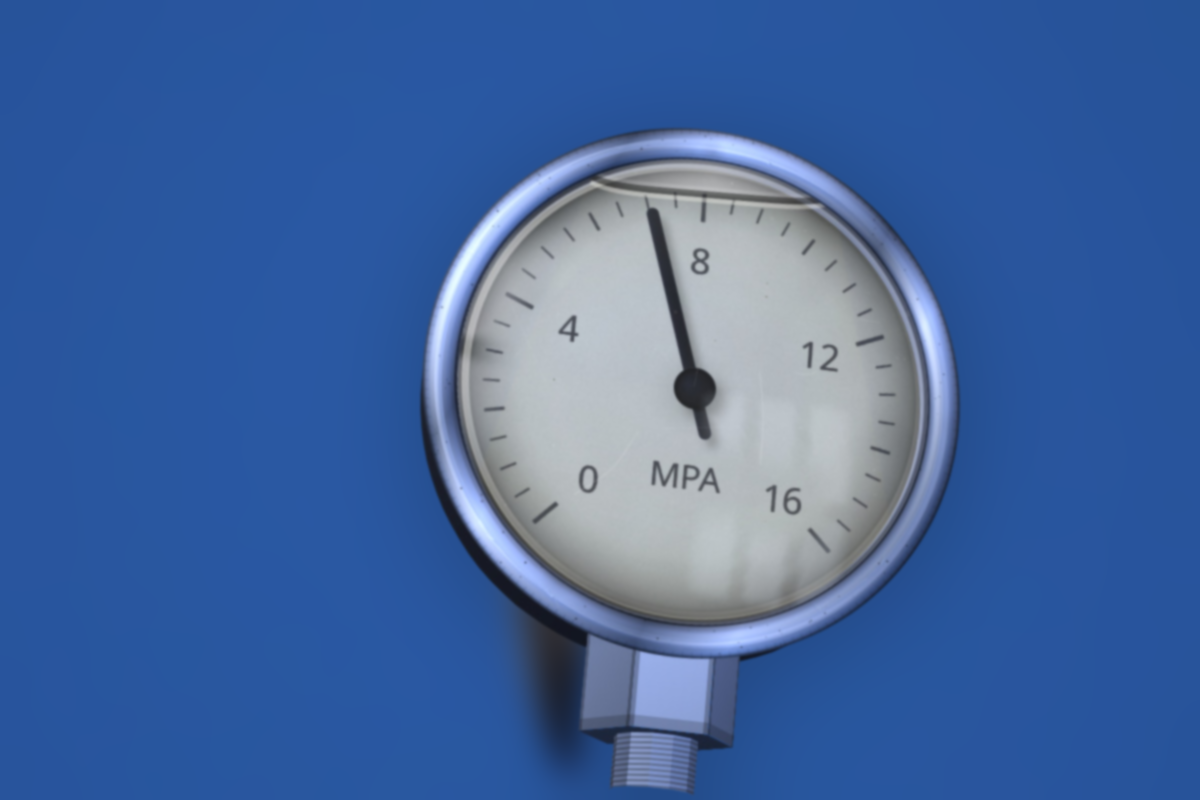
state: 7 MPa
